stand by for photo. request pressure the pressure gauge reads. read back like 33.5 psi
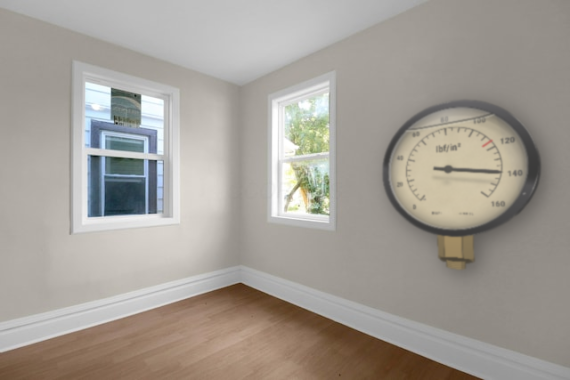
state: 140 psi
